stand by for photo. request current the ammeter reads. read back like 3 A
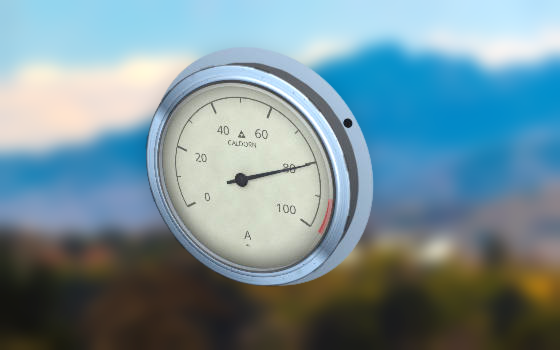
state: 80 A
